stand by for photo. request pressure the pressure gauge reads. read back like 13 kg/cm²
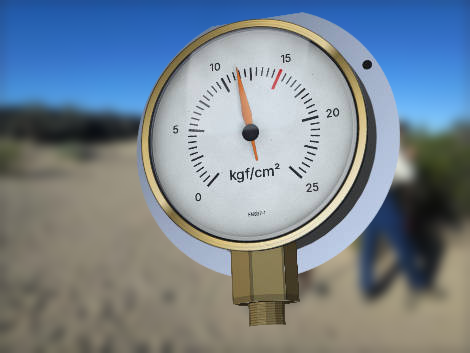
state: 11.5 kg/cm²
